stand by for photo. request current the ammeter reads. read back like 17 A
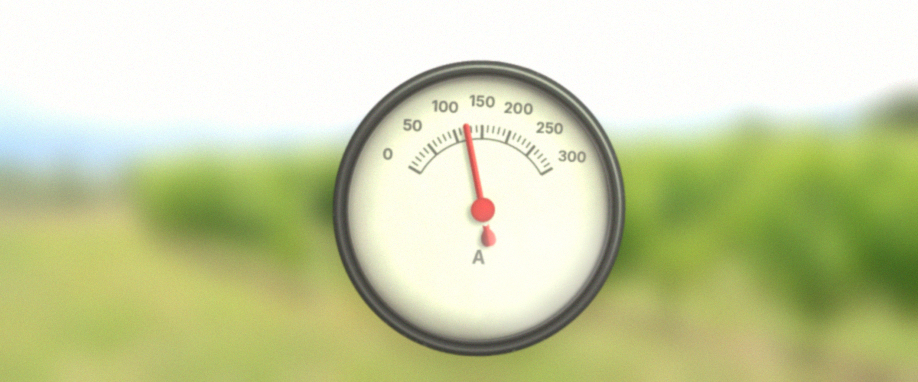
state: 120 A
